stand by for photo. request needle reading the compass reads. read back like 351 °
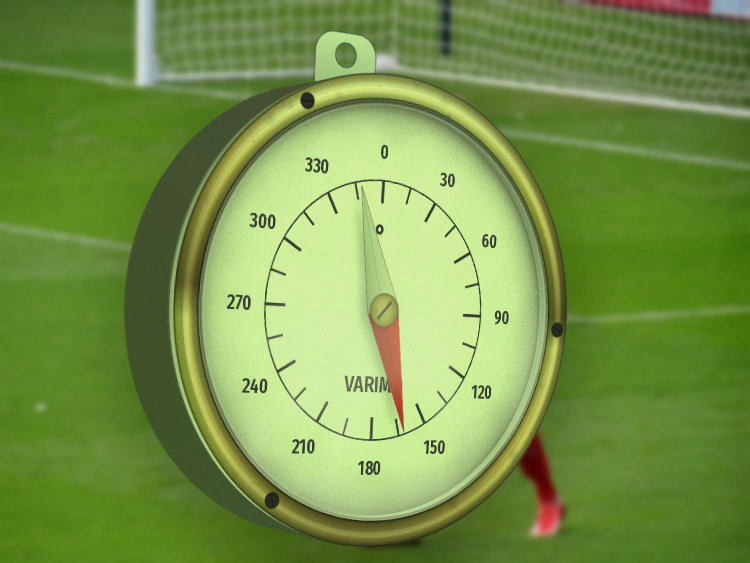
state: 165 °
